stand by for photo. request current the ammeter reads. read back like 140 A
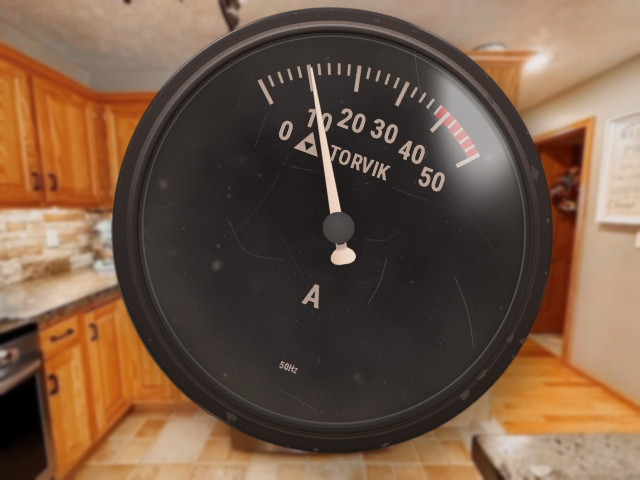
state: 10 A
